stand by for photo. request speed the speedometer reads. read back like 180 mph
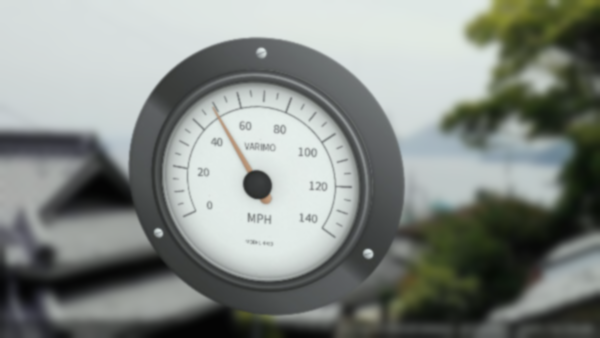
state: 50 mph
